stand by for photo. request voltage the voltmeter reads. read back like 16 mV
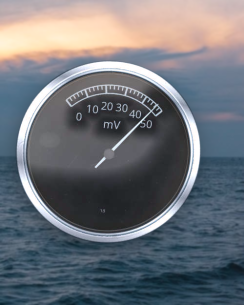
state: 46 mV
